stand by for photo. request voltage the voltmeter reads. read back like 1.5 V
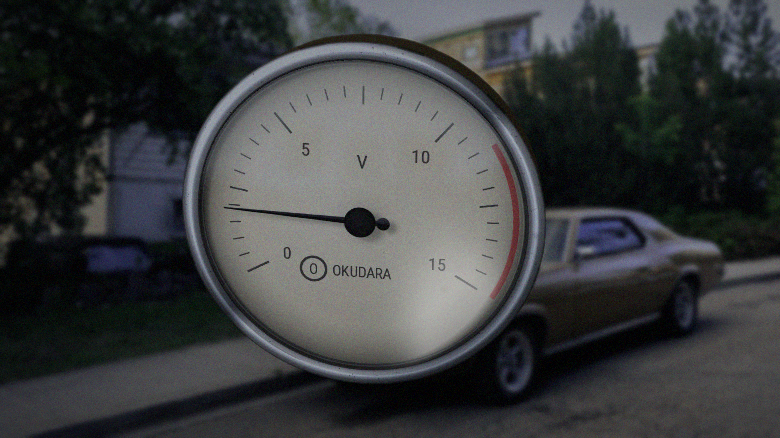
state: 2 V
